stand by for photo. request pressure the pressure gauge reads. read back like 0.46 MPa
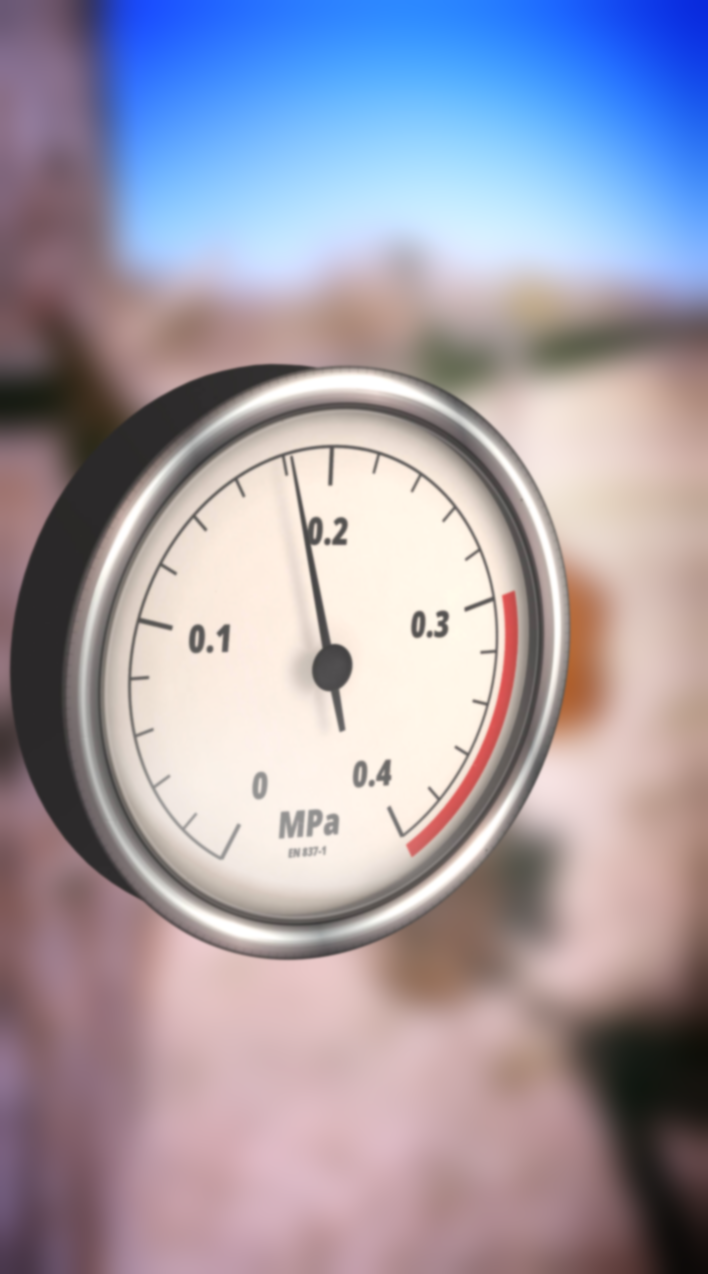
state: 0.18 MPa
